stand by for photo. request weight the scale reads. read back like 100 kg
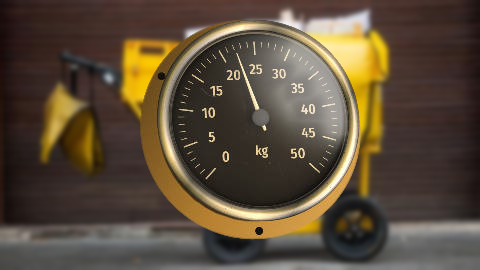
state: 22 kg
